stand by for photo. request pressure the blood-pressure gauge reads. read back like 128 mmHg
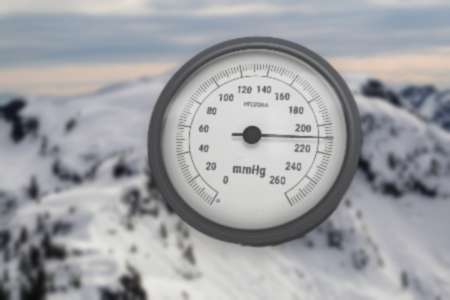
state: 210 mmHg
